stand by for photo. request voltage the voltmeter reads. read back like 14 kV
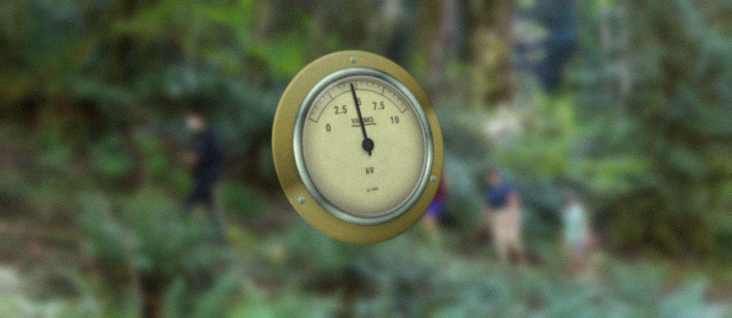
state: 4.5 kV
